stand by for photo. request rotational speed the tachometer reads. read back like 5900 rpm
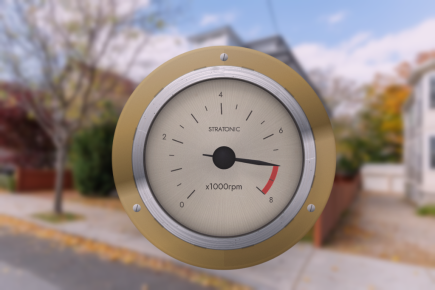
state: 7000 rpm
